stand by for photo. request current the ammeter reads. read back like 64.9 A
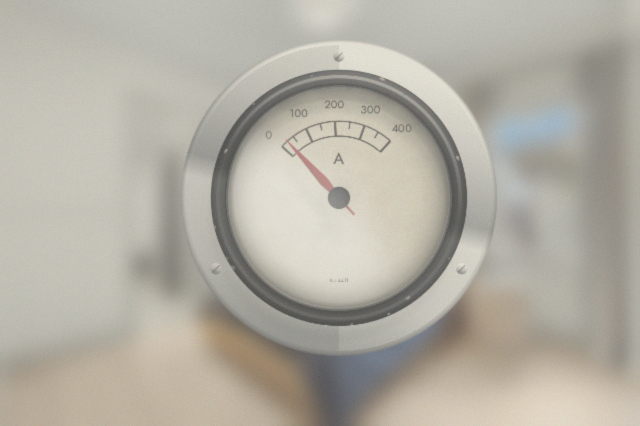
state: 25 A
